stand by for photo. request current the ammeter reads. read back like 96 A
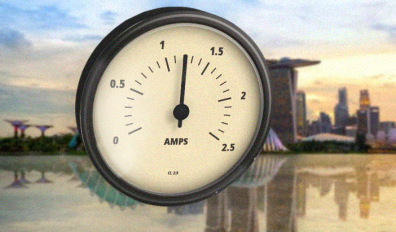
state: 1.2 A
